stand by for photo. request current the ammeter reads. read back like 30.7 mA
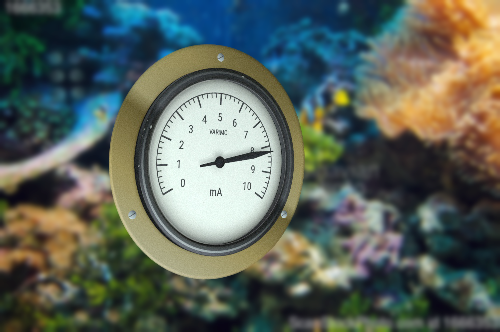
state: 8.2 mA
